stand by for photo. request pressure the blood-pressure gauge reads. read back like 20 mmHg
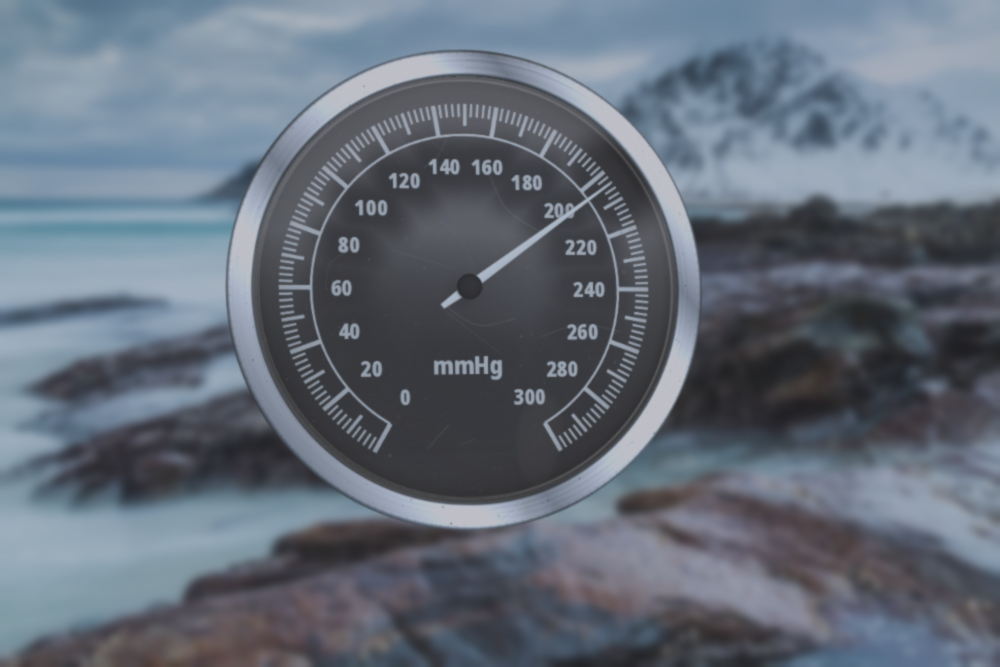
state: 204 mmHg
